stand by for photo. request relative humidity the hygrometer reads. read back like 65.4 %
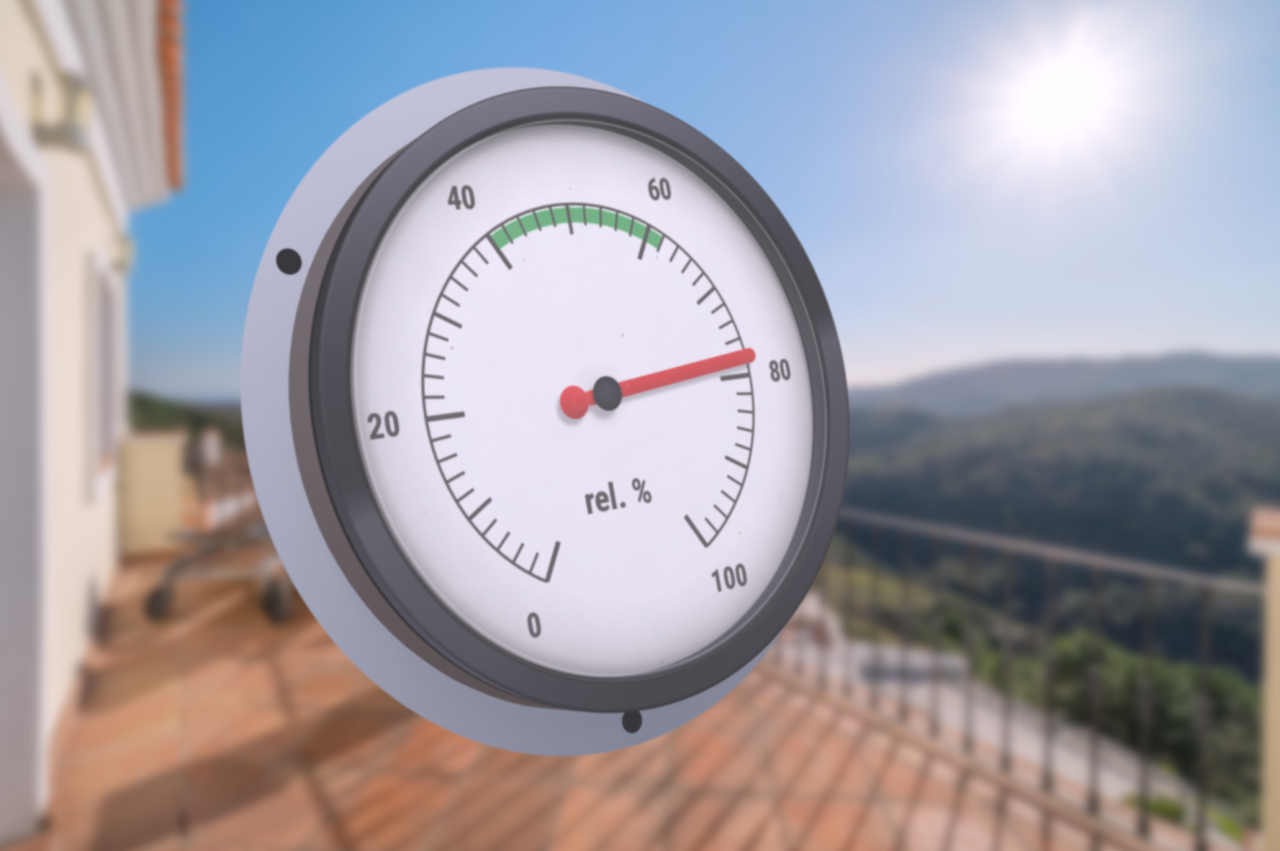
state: 78 %
